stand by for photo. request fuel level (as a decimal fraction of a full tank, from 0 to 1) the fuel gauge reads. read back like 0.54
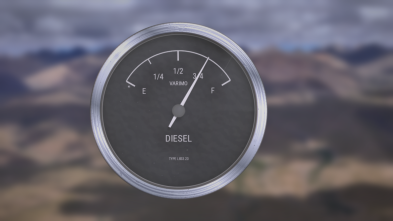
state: 0.75
